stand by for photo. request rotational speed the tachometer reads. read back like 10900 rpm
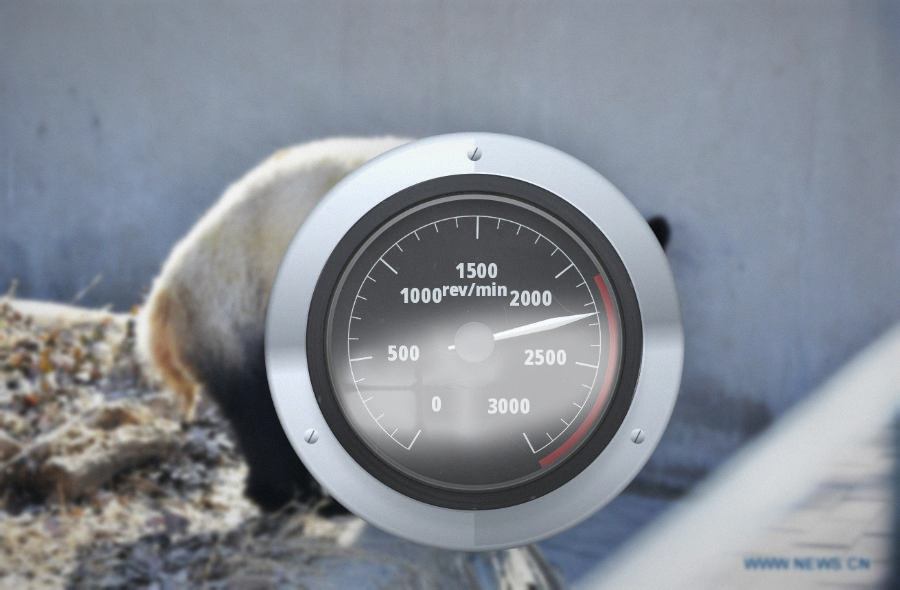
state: 2250 rpm
